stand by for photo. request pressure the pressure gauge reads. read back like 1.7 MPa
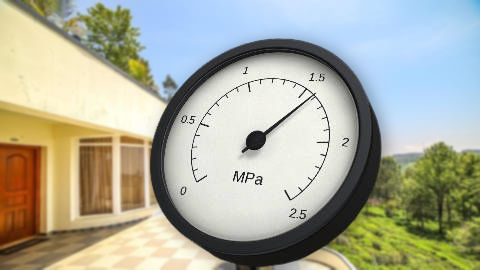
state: 1.6 MPa
